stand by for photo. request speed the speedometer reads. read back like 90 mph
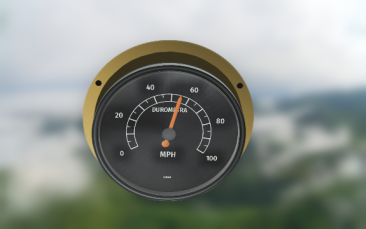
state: 55 mph
